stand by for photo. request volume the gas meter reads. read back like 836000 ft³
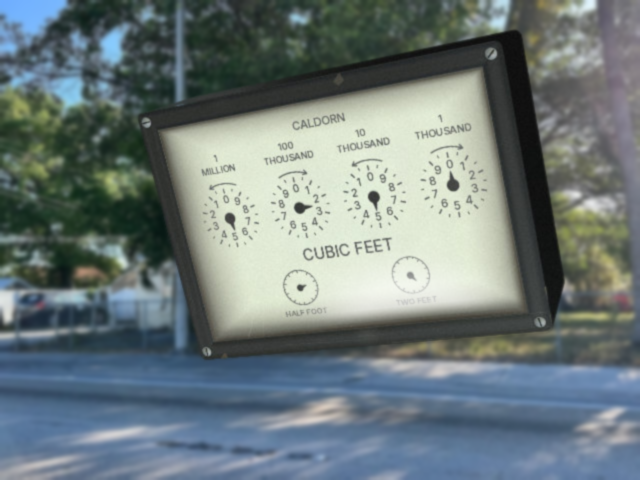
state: 525000 ft³
